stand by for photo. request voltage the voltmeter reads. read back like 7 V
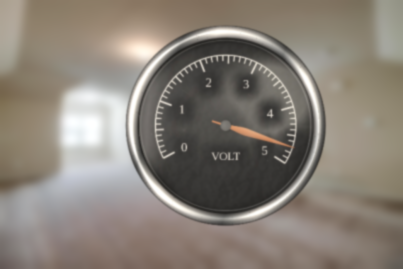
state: 4.7 V
